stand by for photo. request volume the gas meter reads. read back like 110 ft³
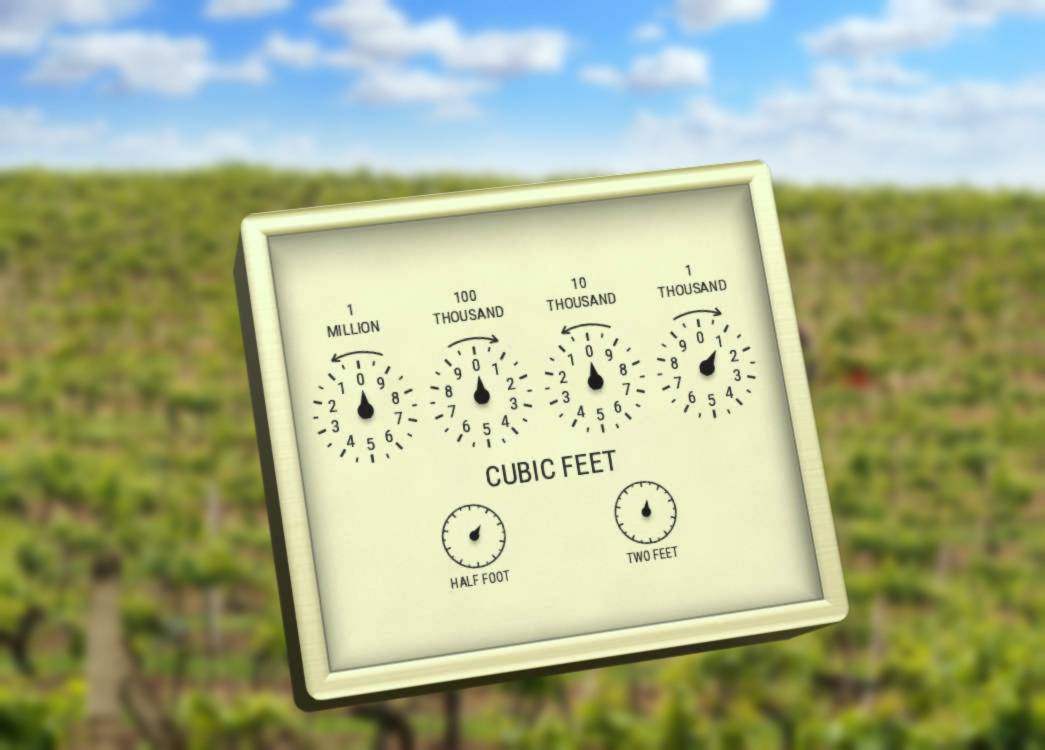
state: 100 ft³
